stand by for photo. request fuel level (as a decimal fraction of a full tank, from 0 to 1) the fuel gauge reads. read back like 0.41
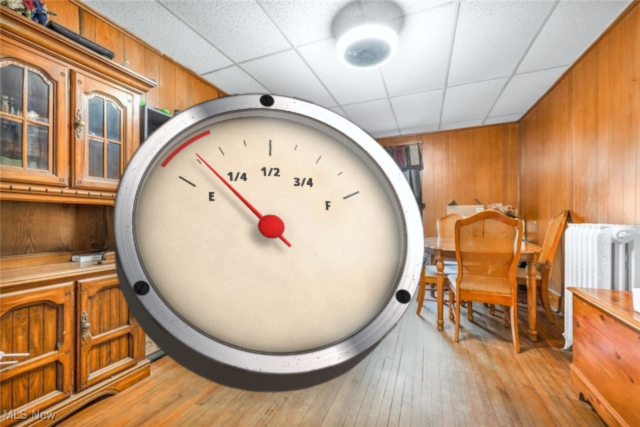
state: 0.125
